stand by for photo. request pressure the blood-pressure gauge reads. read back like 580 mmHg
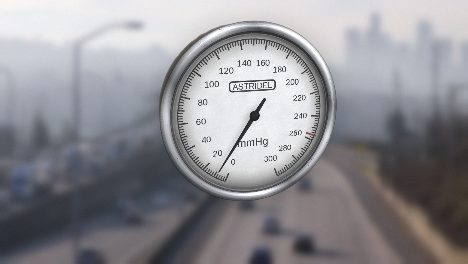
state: 10 mmHg
